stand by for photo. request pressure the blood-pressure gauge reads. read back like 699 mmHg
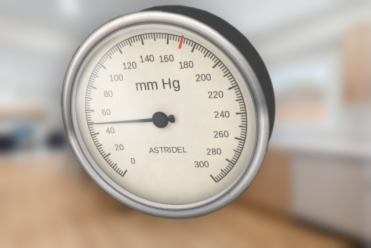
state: 50 mmHg
